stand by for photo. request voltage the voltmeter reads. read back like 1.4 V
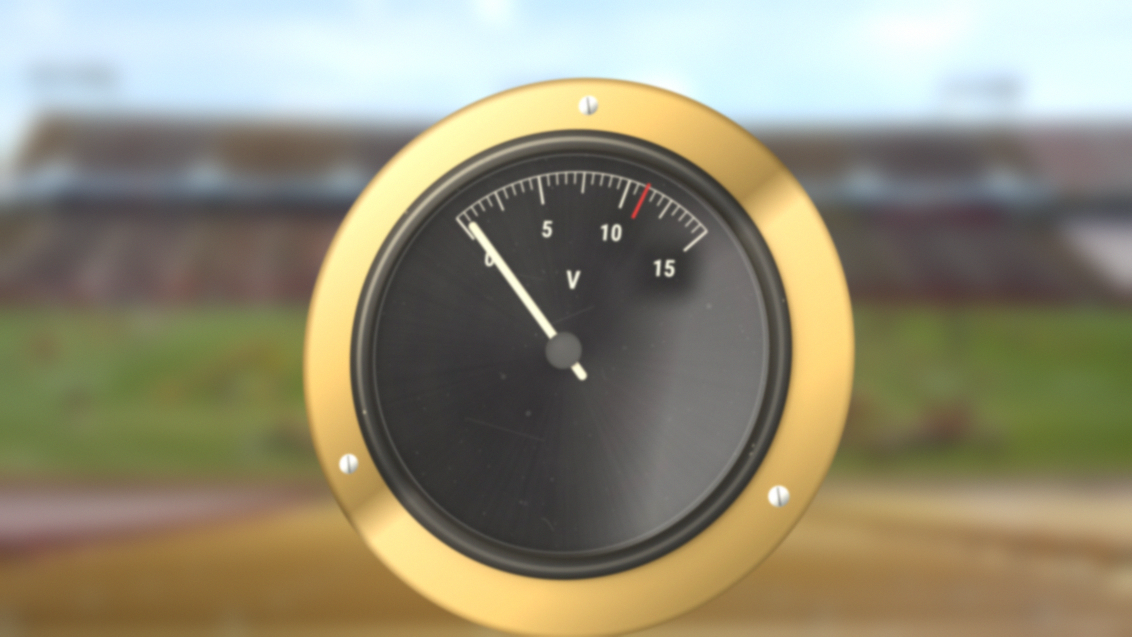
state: 0.5 V
